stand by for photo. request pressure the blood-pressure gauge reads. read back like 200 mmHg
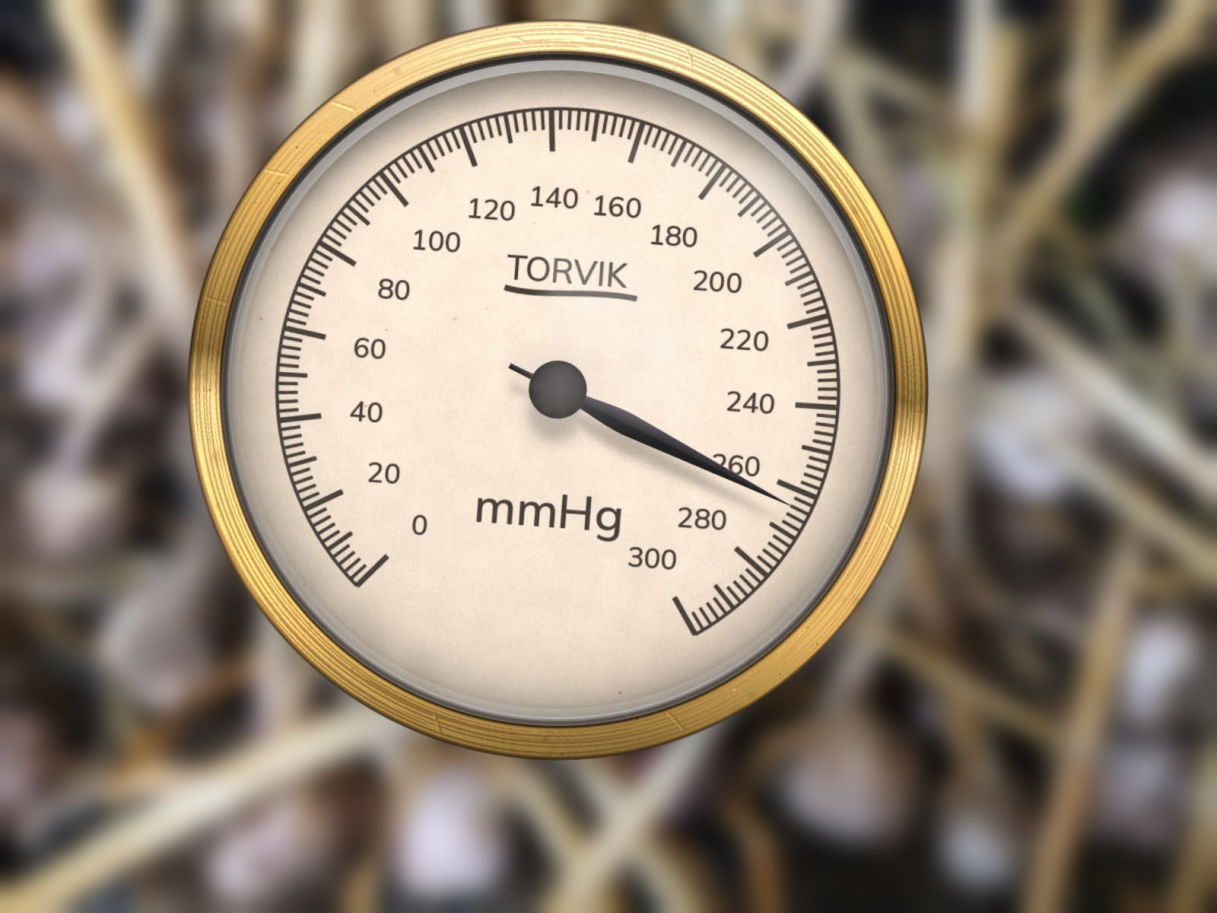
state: 264 mmHg
